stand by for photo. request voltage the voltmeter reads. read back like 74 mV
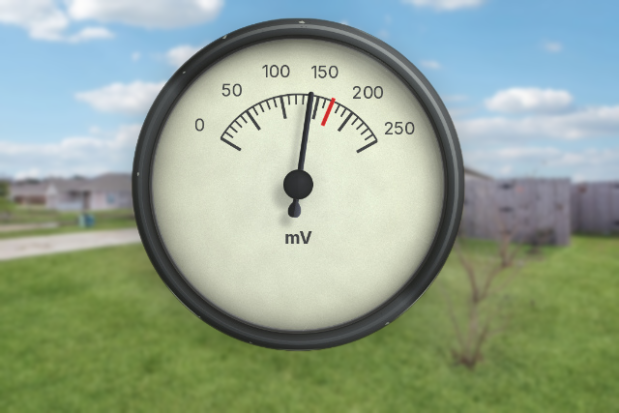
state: 140 mV
